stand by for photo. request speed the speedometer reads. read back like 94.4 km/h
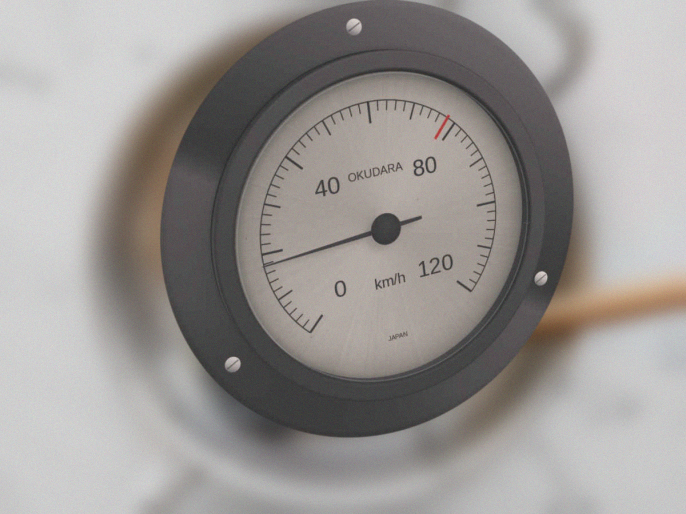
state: 18 km/h
